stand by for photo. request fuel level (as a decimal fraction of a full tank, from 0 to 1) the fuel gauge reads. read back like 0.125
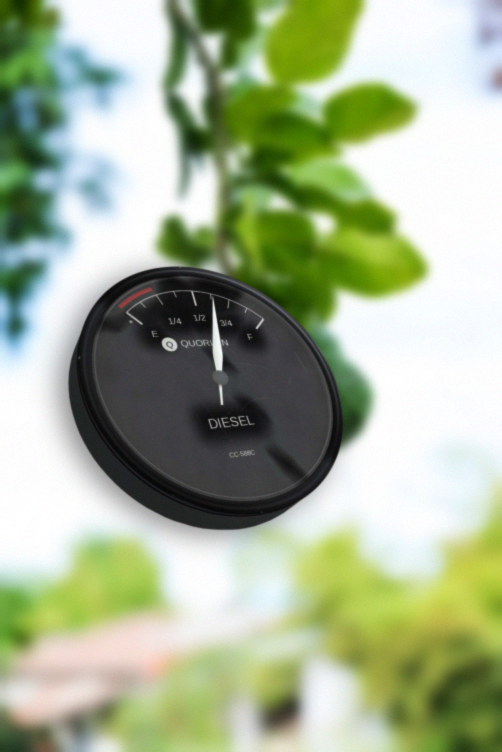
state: 0.625
